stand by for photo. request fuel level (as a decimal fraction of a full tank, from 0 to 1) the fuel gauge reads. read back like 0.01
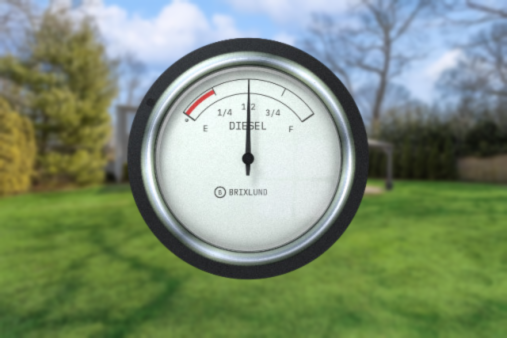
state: 0.5
